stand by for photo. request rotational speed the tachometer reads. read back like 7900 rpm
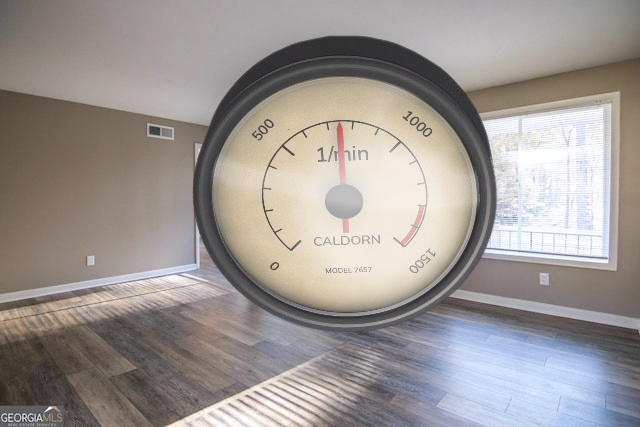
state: 750 rpm
